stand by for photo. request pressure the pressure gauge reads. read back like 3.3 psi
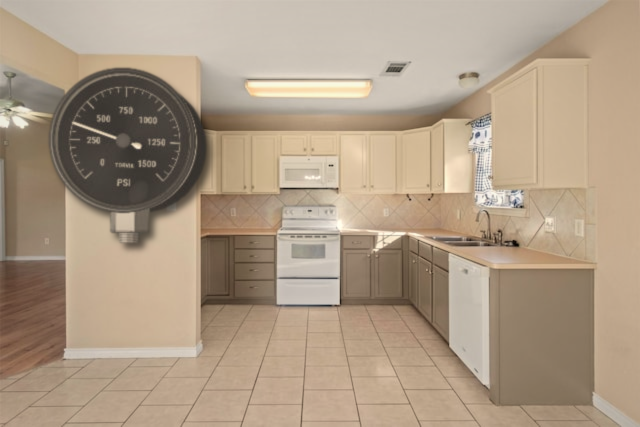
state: 350 psi
